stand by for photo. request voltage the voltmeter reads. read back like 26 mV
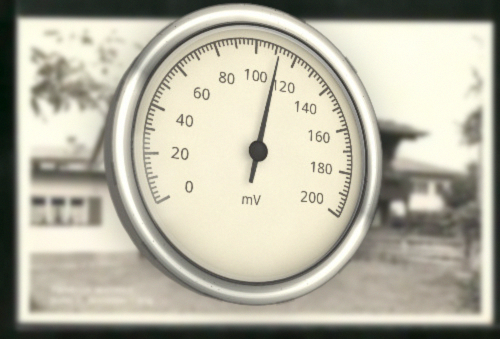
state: 110 mV
